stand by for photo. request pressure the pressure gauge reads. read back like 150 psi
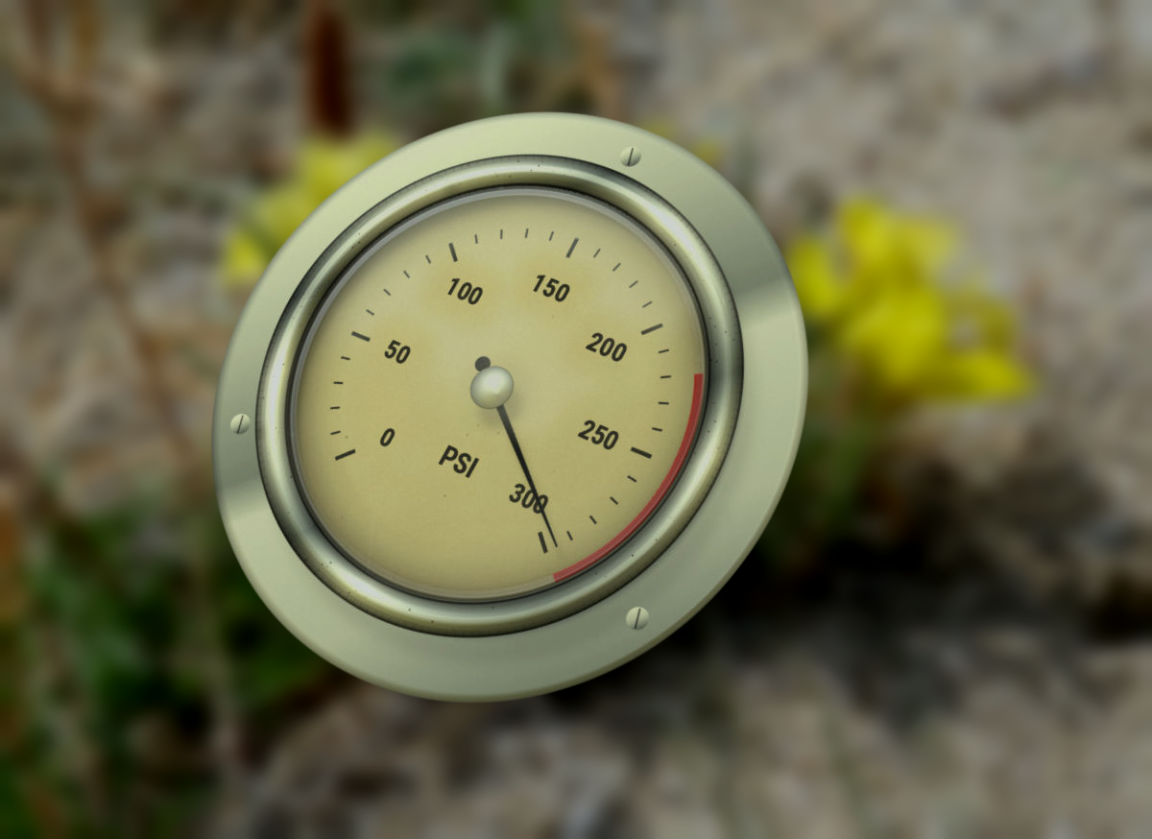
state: 295 psi
